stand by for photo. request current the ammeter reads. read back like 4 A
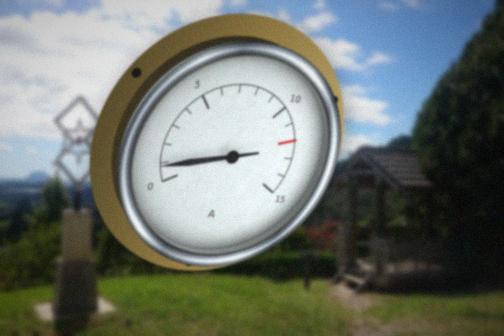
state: 1 A
